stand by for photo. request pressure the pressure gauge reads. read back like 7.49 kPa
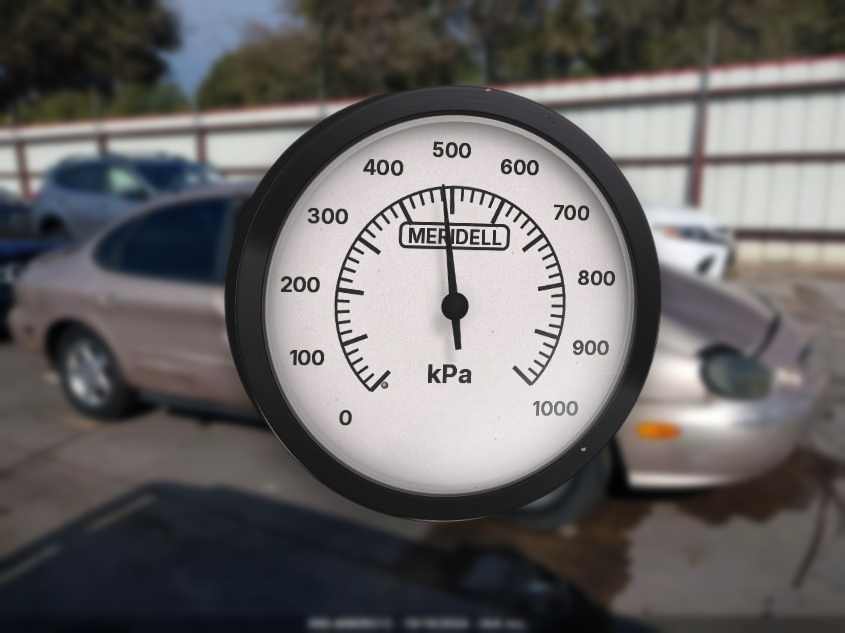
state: 480 kPa
